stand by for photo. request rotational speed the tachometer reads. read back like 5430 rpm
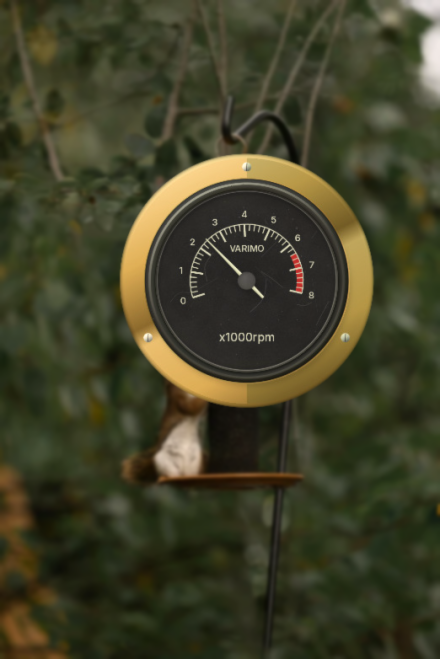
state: 2400 rpm
